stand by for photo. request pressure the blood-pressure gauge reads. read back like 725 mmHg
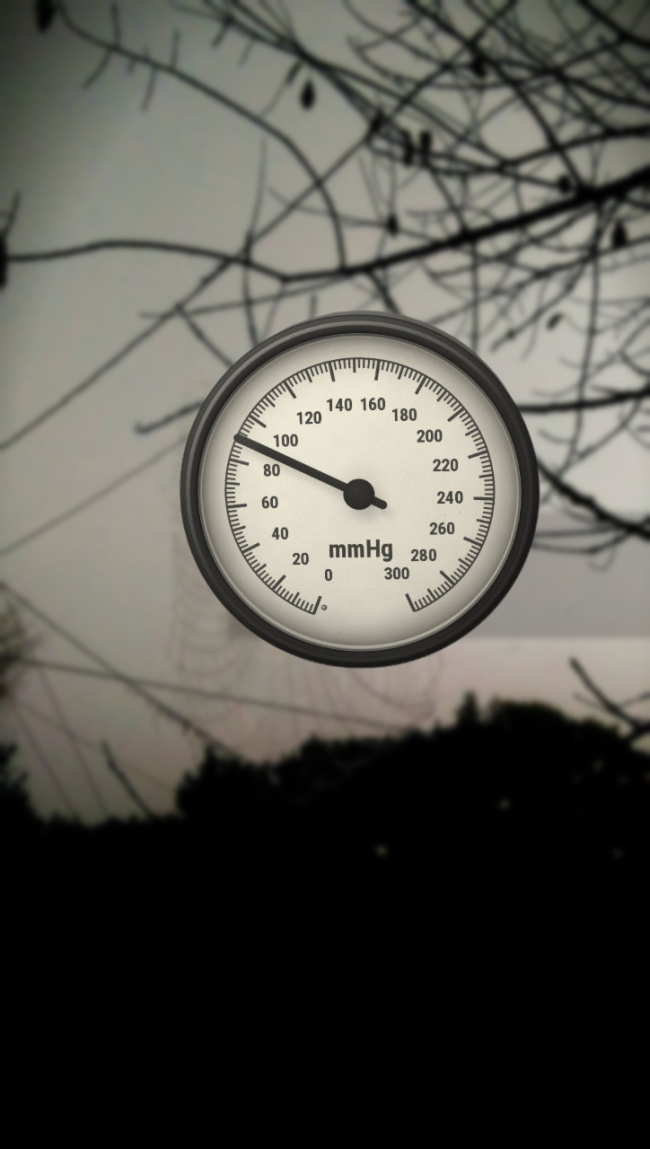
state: 90 mmHg
